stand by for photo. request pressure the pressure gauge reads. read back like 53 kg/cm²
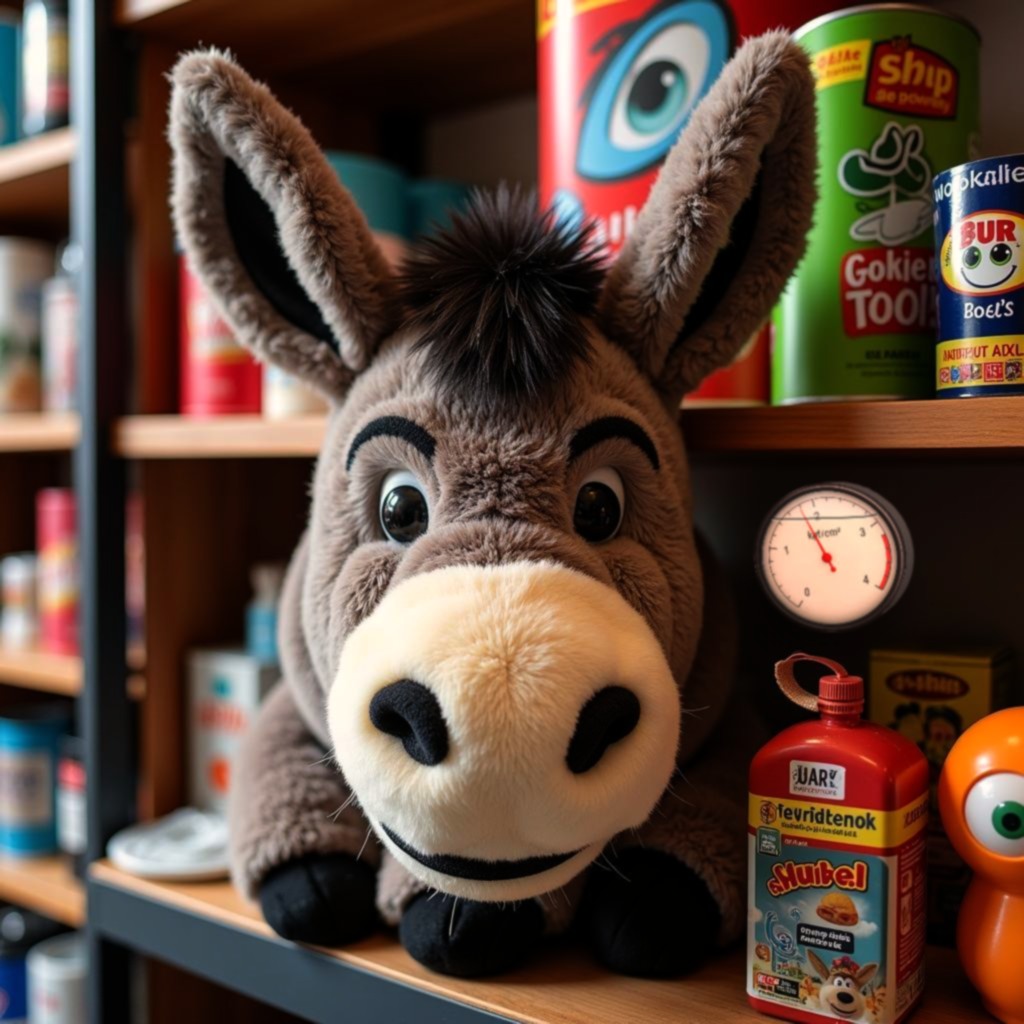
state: 1.8 kg/cm²
